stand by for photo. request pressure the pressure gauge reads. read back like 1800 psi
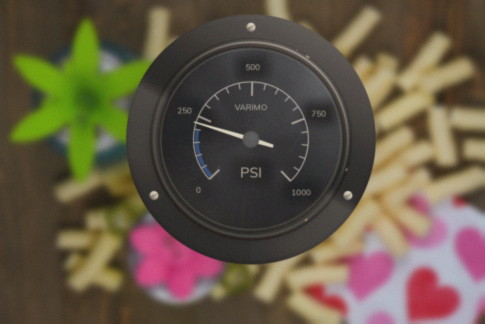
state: 225 psi
